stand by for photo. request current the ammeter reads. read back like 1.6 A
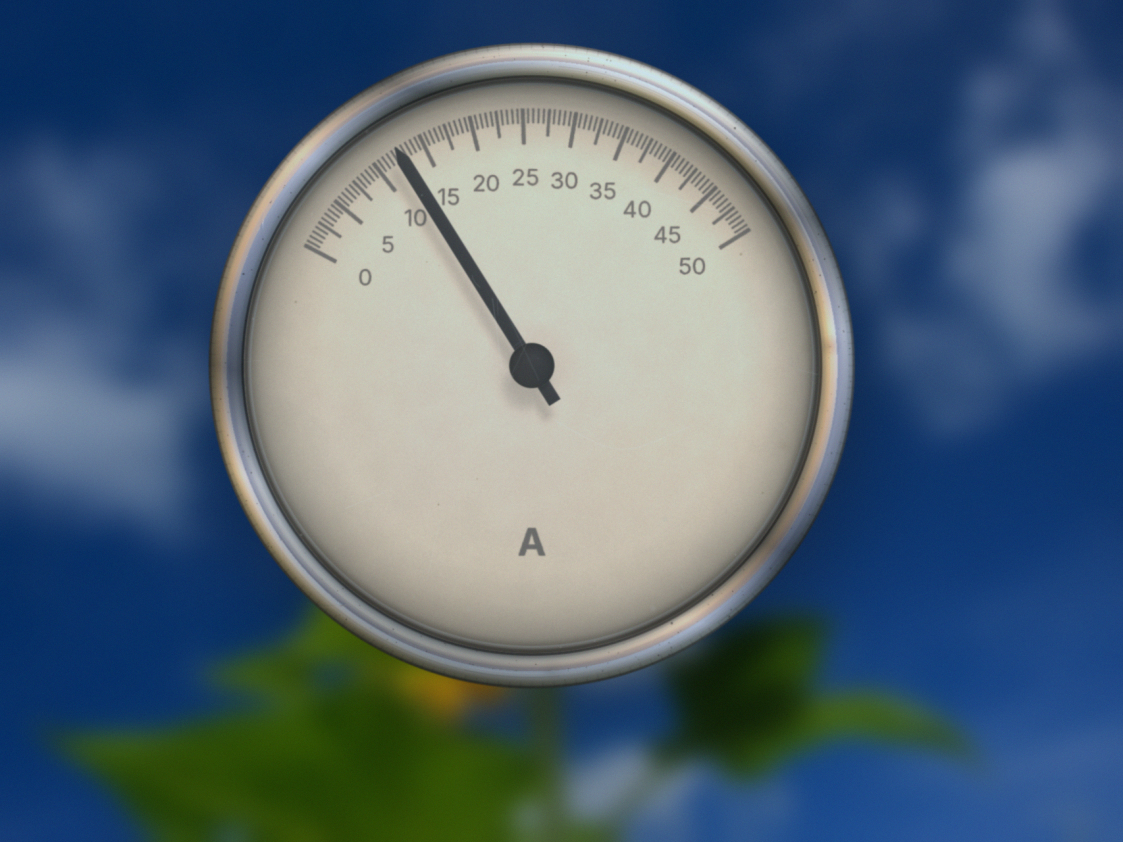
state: 12.5 A
